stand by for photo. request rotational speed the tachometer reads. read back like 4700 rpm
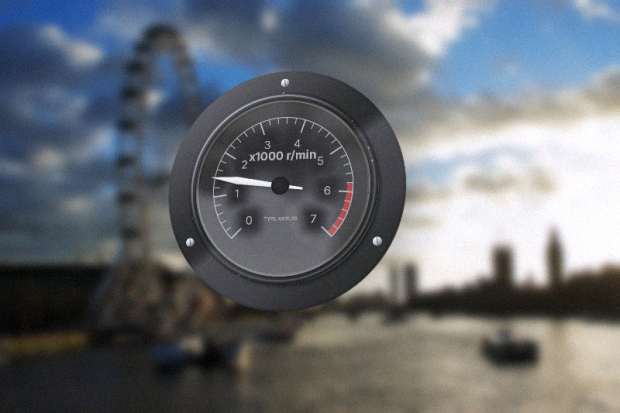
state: 1400 rpm
